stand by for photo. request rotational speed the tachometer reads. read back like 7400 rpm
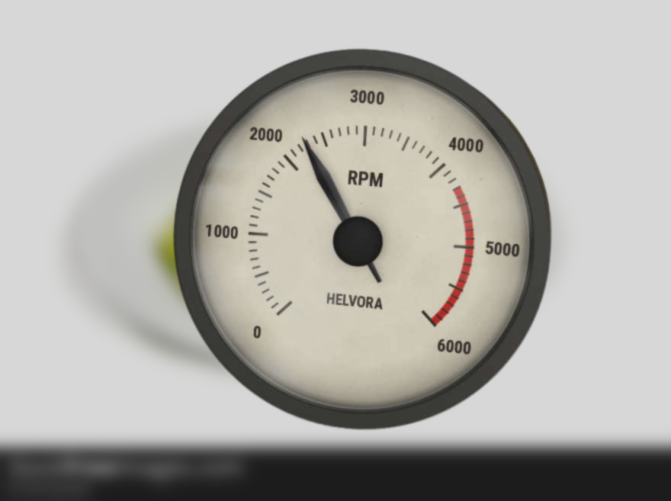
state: 2300 rpm
